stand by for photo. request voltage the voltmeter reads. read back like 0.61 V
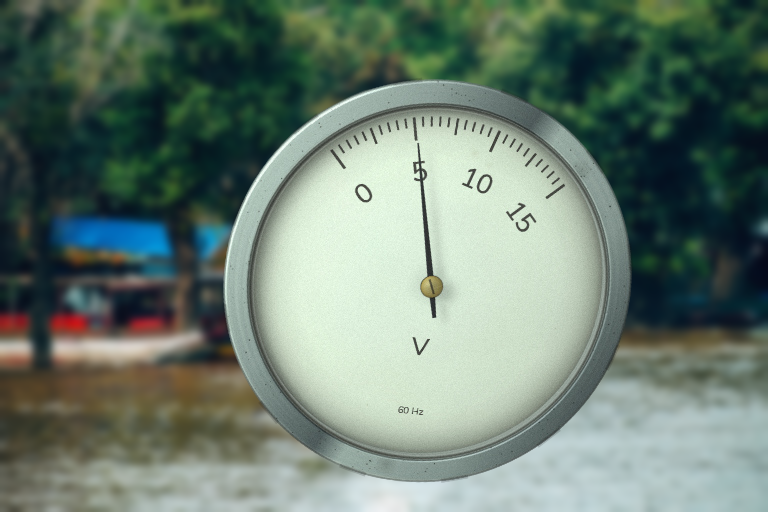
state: 5 V
